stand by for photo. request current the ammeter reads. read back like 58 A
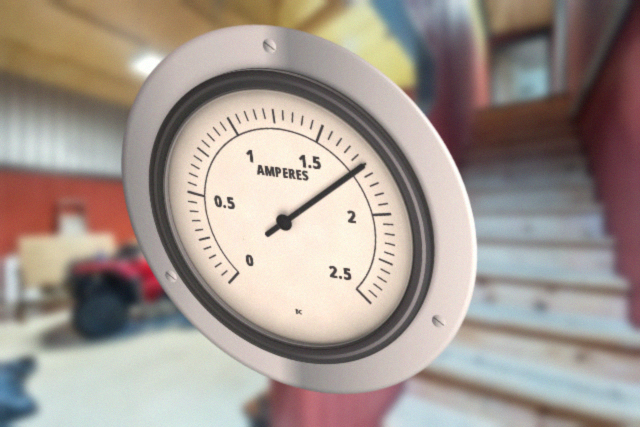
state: 1.75 A
